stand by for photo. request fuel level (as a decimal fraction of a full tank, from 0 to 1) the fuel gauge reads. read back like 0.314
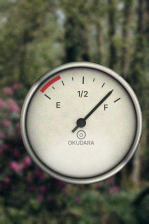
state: 0.875
